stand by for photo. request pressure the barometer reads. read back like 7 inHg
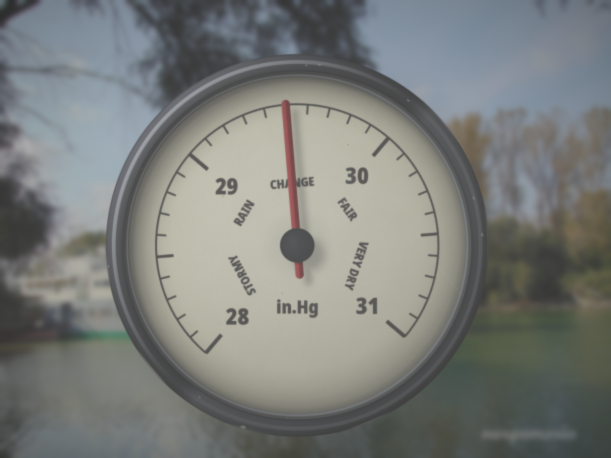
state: 29.5 inHg
